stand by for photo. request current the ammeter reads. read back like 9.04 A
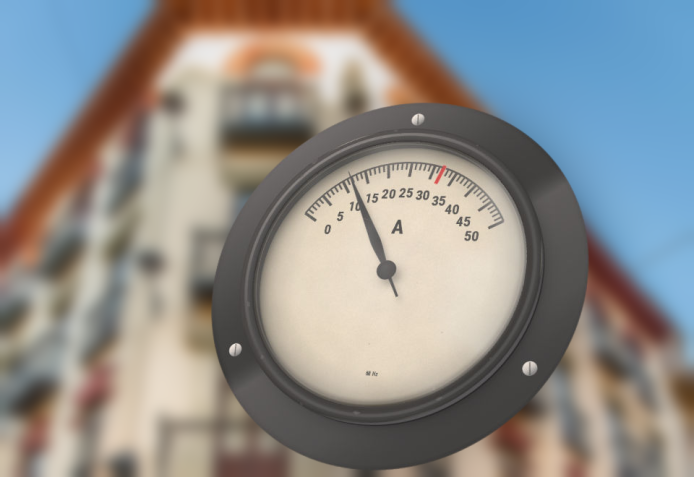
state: 12 A
